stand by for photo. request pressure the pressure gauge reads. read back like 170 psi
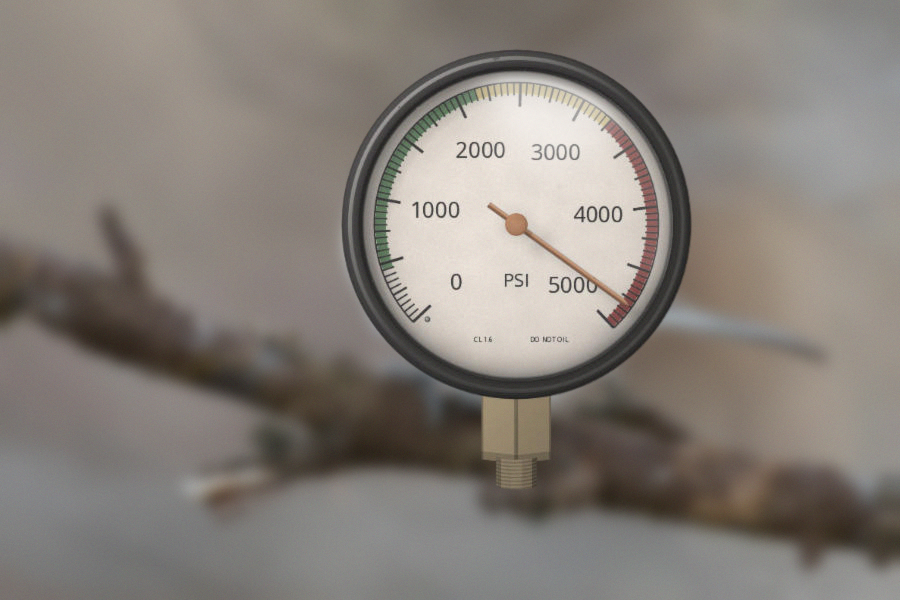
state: 4800 psi
